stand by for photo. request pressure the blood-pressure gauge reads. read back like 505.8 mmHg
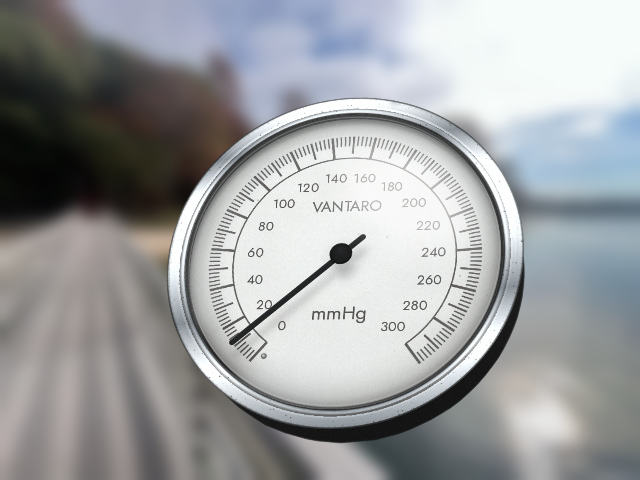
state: 10 mmHg
